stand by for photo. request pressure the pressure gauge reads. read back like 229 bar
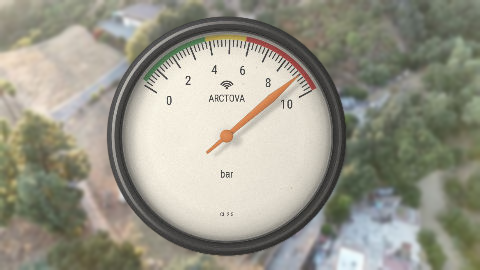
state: 9 bar
